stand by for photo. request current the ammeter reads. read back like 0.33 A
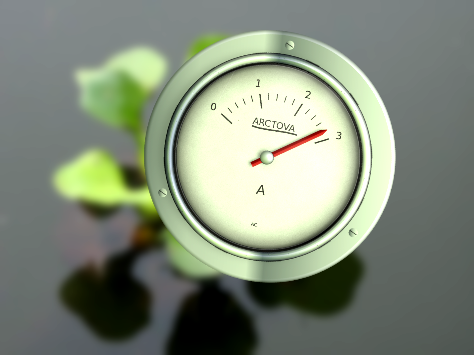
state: 2.8 A
